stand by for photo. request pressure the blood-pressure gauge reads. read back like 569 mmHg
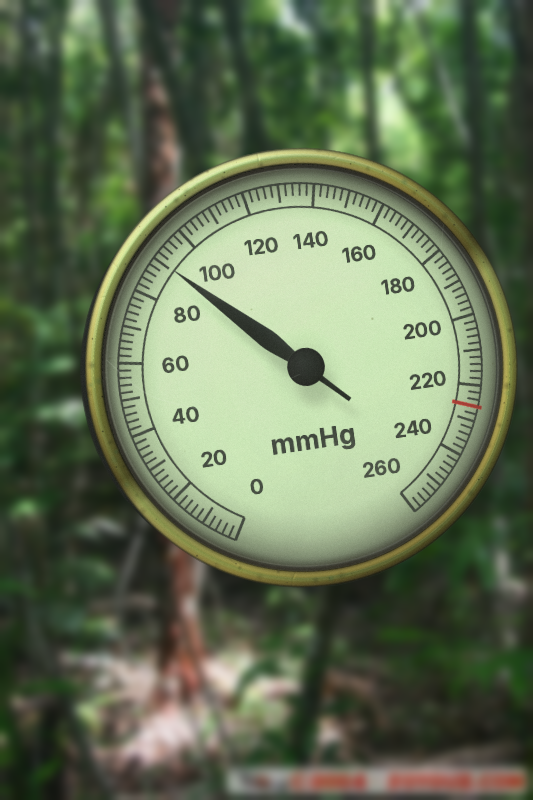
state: 90 mmHg
